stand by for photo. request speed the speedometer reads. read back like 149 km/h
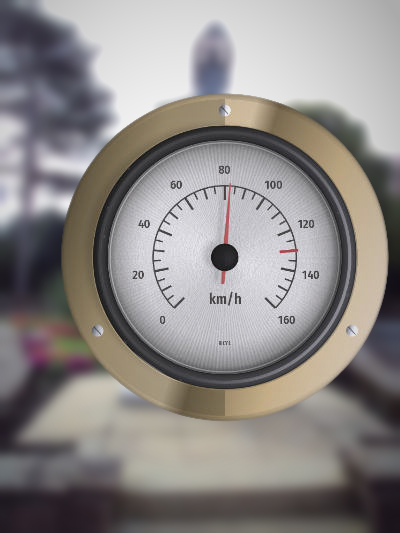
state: 82.5 km/h
